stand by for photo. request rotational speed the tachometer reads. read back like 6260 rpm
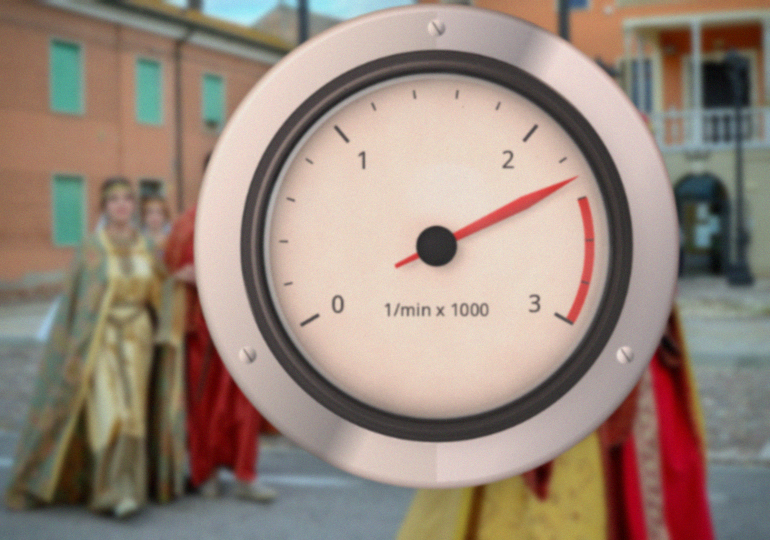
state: 2300 rpm
